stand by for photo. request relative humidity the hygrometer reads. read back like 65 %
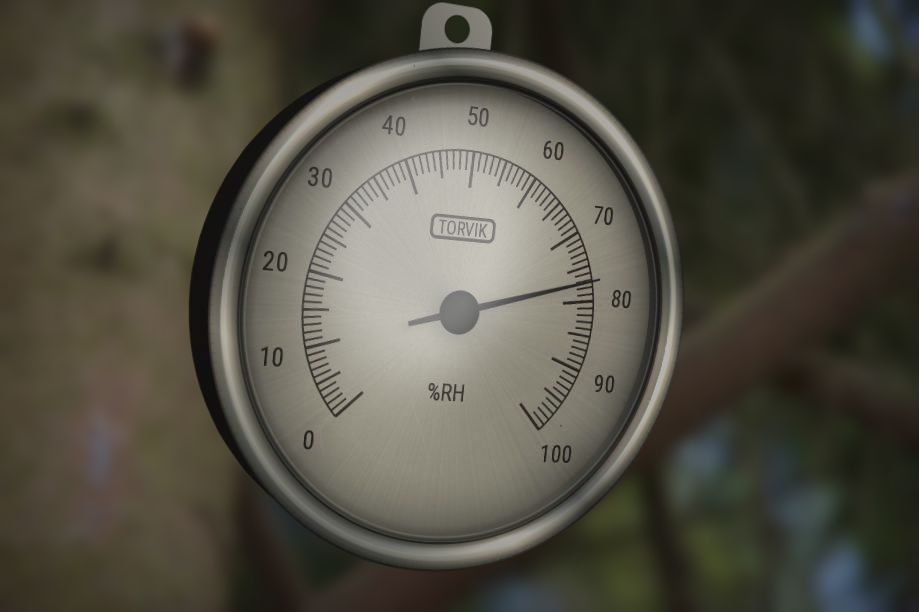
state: 77 %
